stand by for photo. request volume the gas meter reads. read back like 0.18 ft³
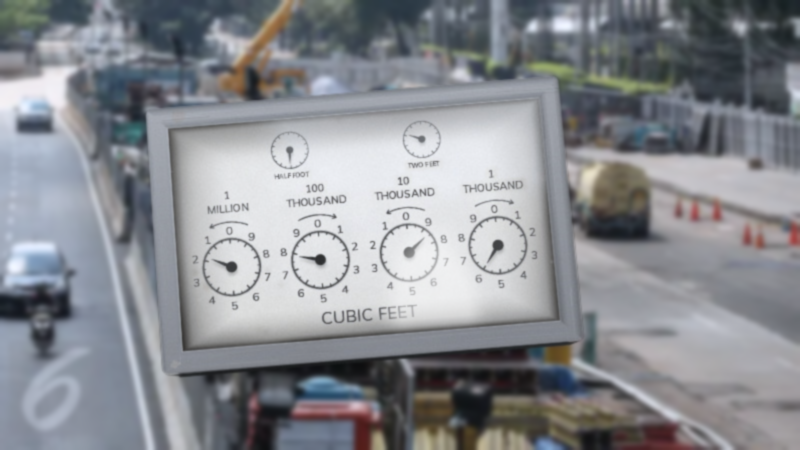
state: 178600 ft³
